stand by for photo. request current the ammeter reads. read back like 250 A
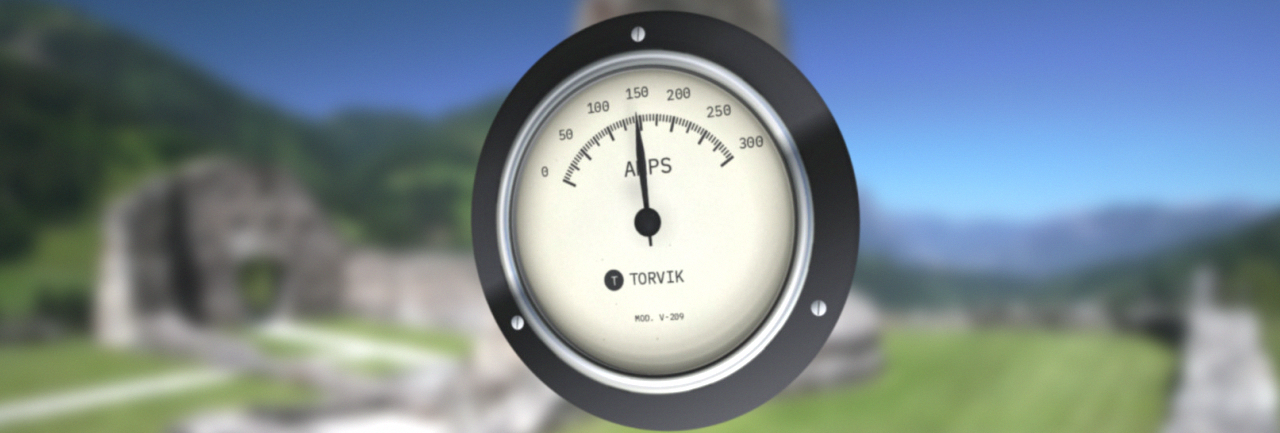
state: 150 A
